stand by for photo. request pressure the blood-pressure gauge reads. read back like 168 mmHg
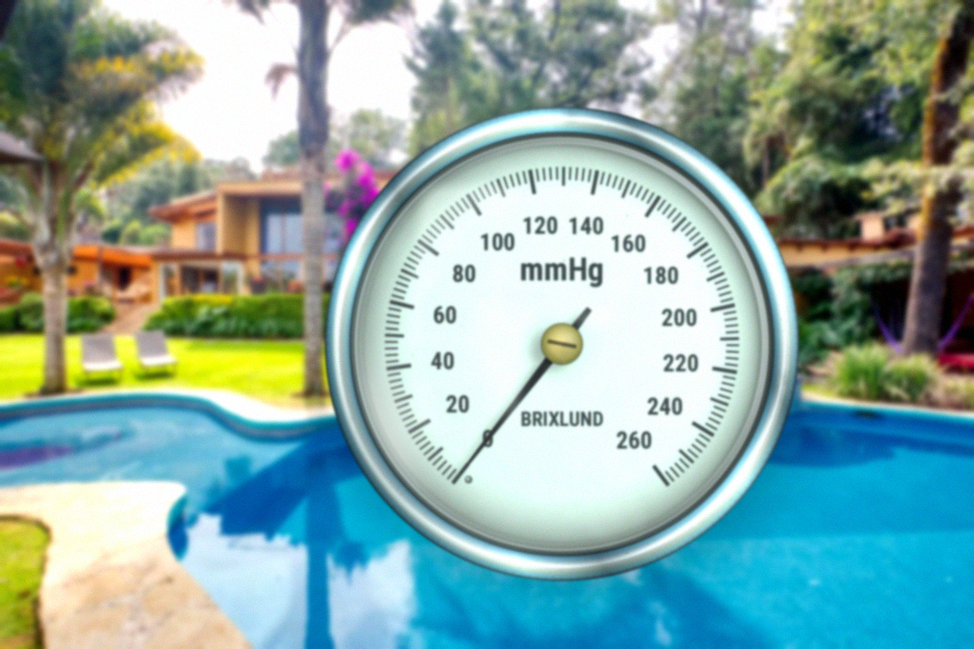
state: 0 mmHg
